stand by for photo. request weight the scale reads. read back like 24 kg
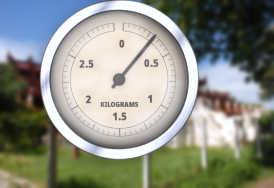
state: 0.3 kg
